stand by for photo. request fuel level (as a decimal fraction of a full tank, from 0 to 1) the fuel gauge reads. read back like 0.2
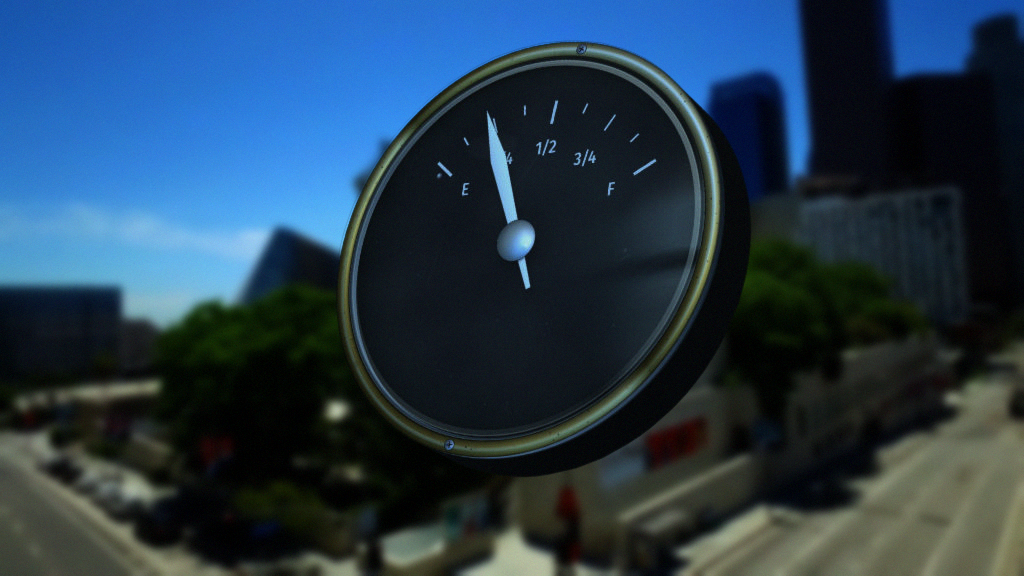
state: 0.25
